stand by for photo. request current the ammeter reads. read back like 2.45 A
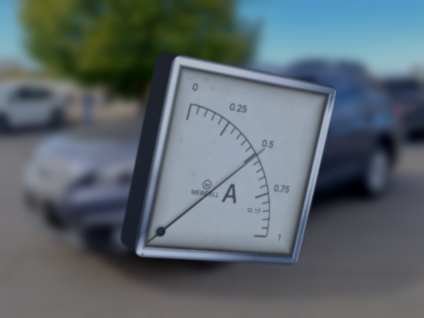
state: 0.5 A
